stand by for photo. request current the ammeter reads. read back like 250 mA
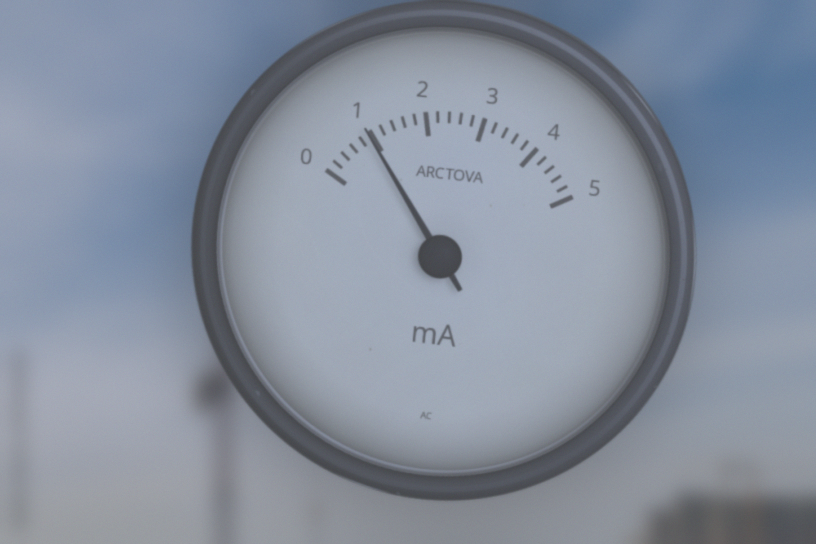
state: 1 mA
